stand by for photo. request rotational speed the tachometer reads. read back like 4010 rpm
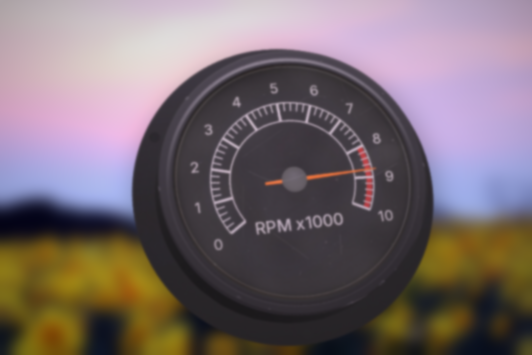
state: 8800 rpm
